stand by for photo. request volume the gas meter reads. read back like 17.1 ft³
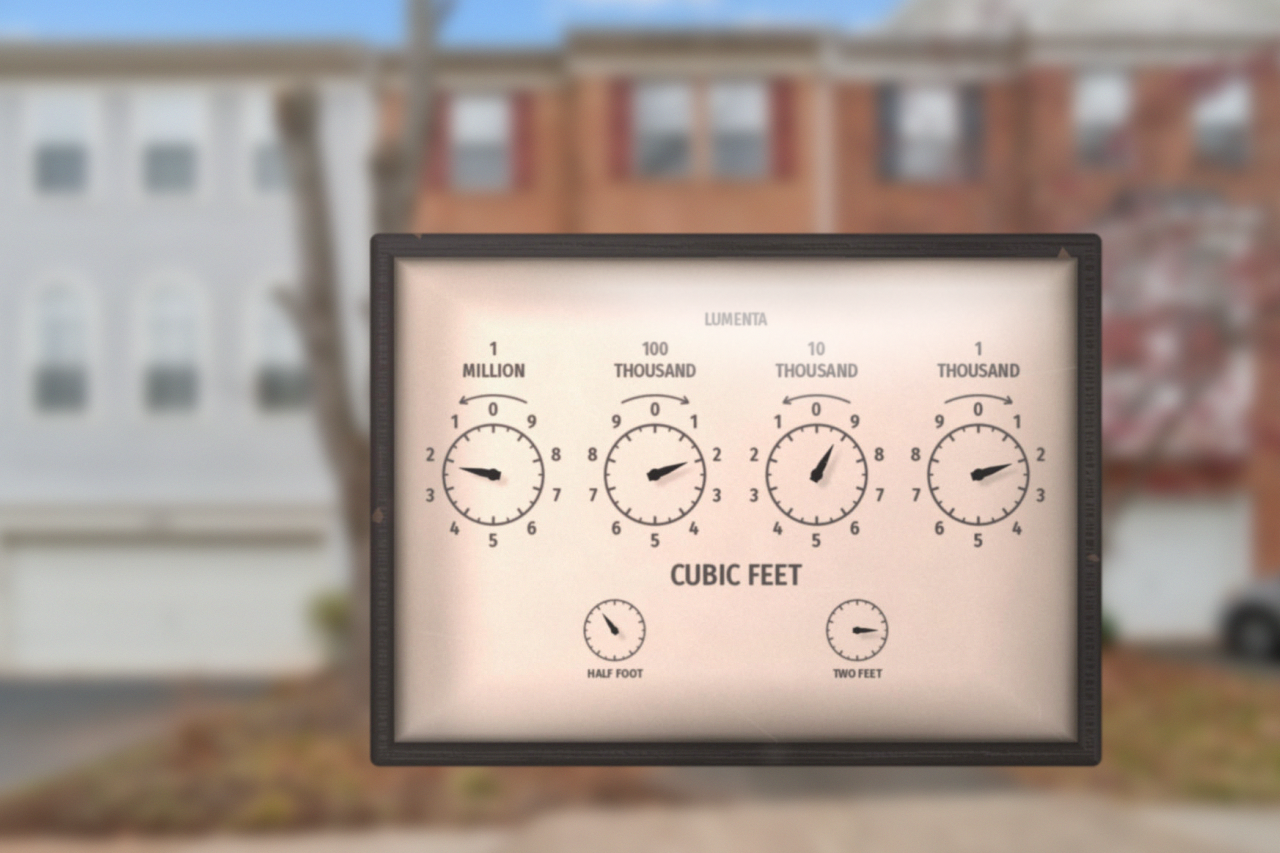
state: 219200 ft³
